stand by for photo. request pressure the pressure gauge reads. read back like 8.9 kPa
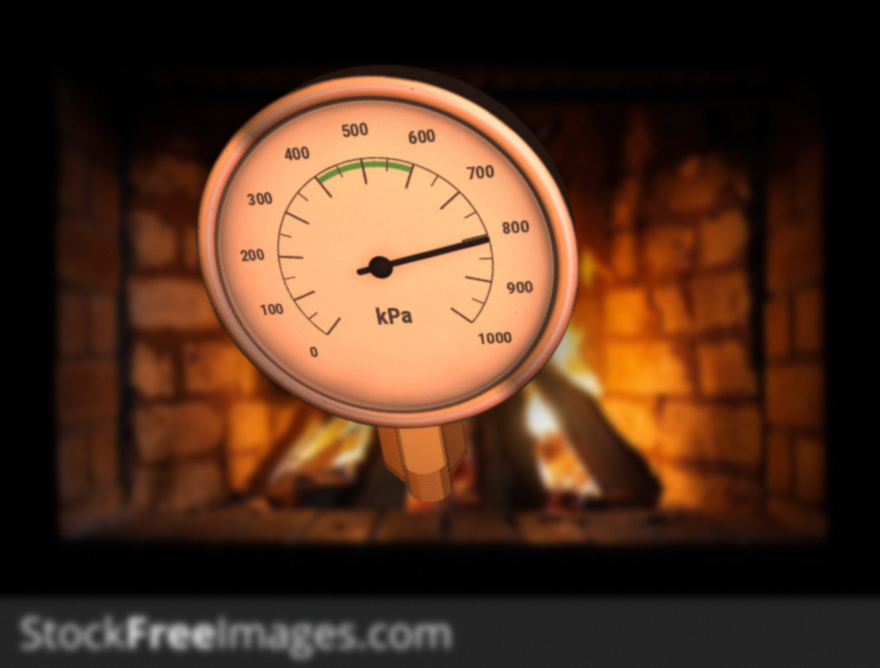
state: 800 kPa
